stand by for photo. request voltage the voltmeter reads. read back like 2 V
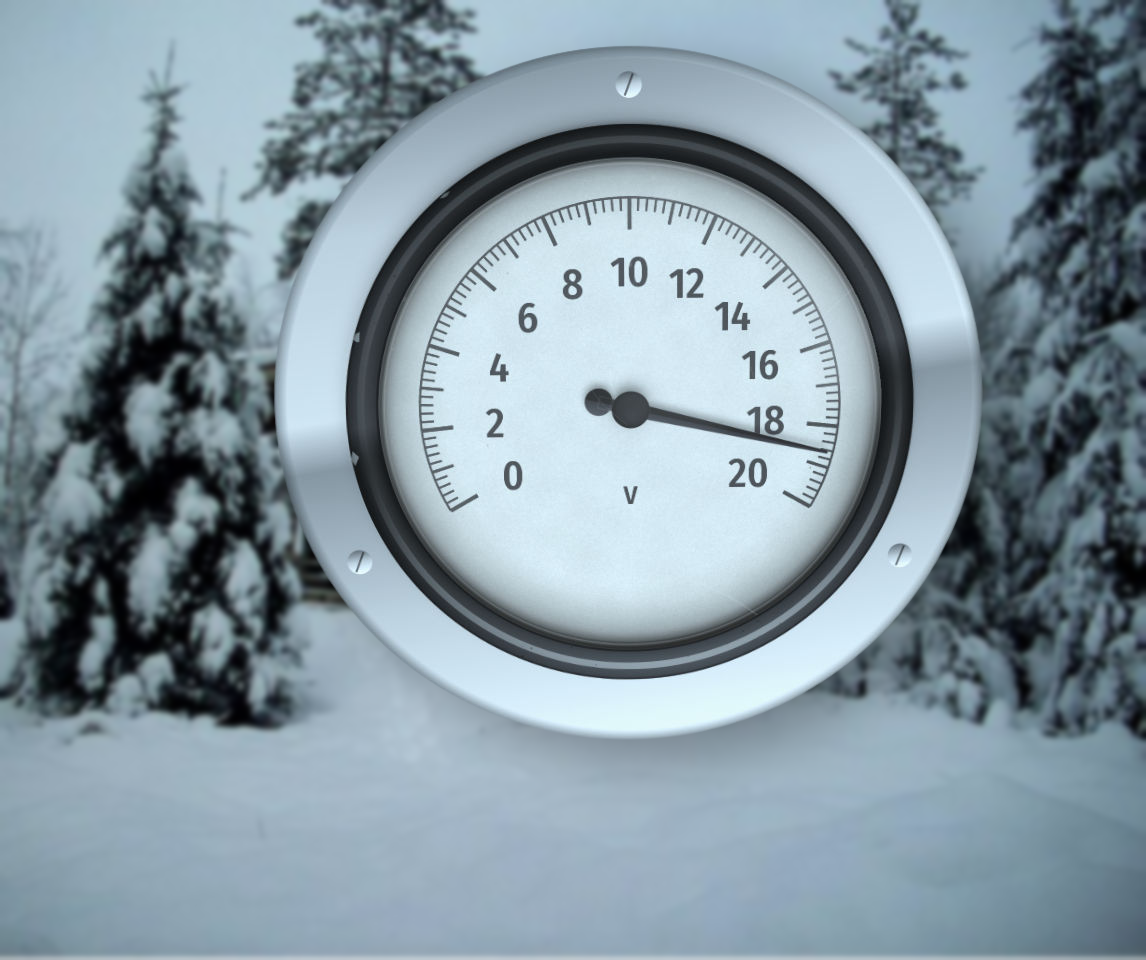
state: 18.6 V
